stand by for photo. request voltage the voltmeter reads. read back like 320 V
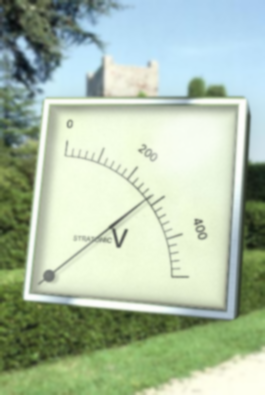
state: 280 V
